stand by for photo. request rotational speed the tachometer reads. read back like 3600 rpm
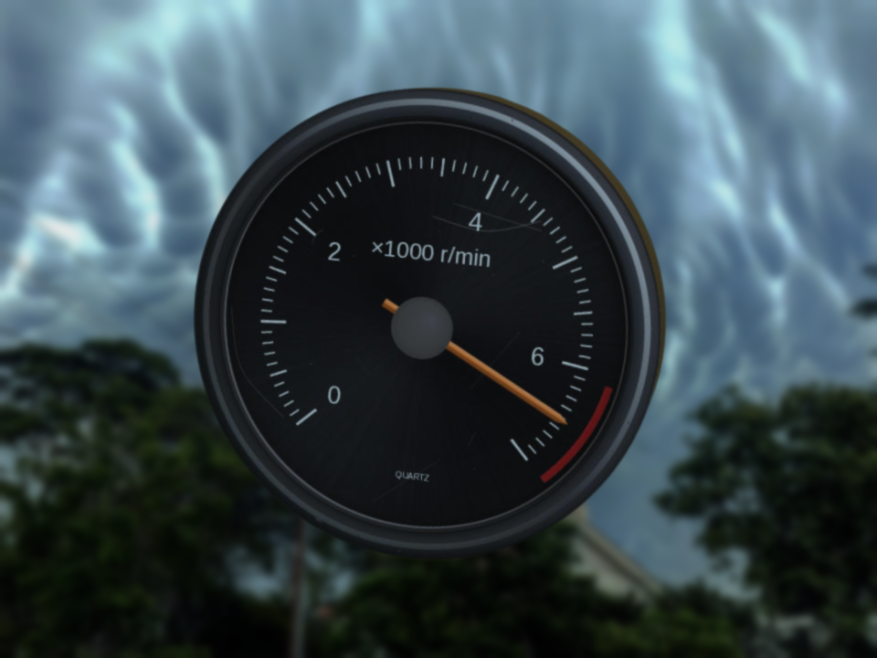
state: 6500 rpm
